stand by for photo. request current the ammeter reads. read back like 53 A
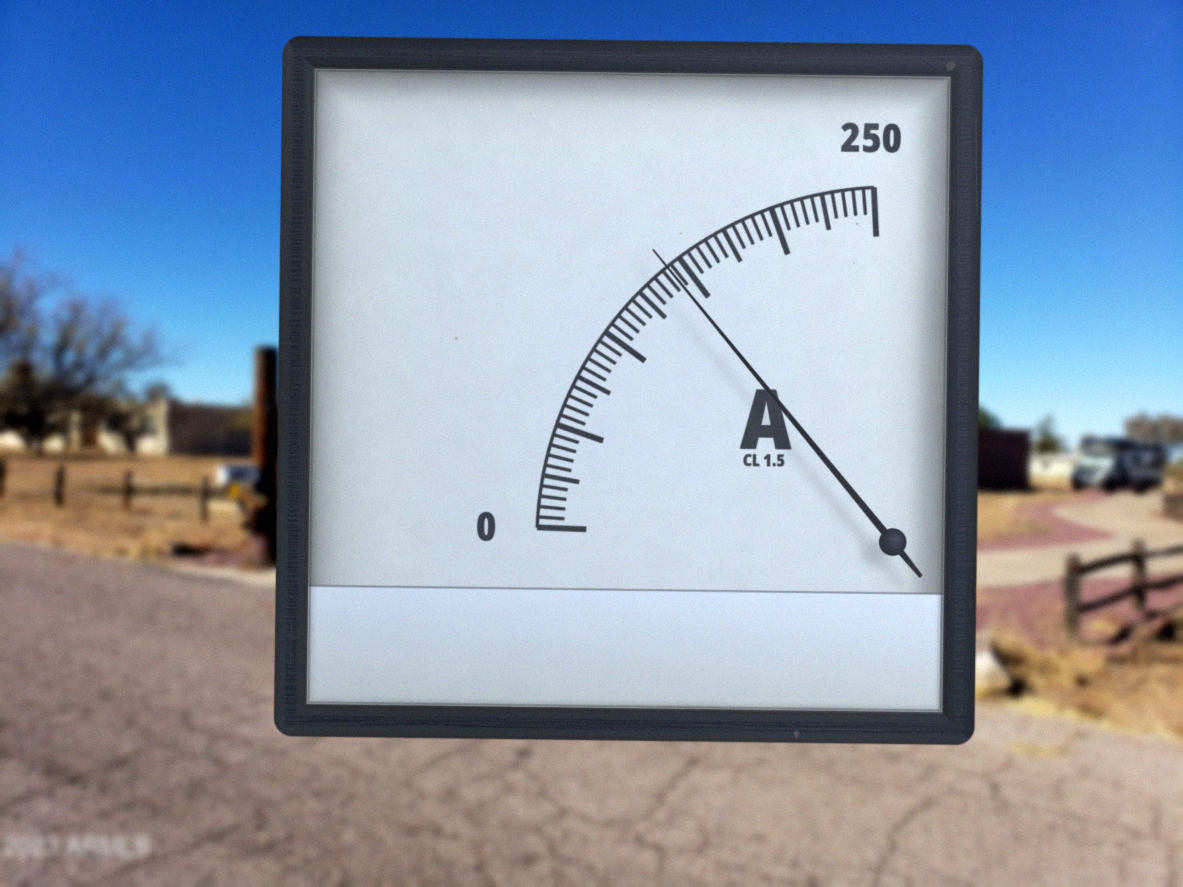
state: 142.5 A
